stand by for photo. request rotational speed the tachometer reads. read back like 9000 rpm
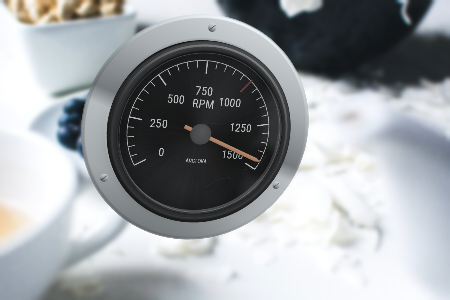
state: 1450 rpm
